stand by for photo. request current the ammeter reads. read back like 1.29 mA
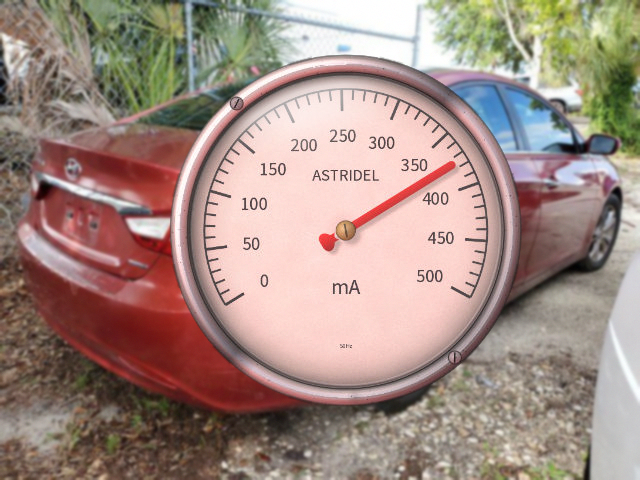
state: 375 mA
